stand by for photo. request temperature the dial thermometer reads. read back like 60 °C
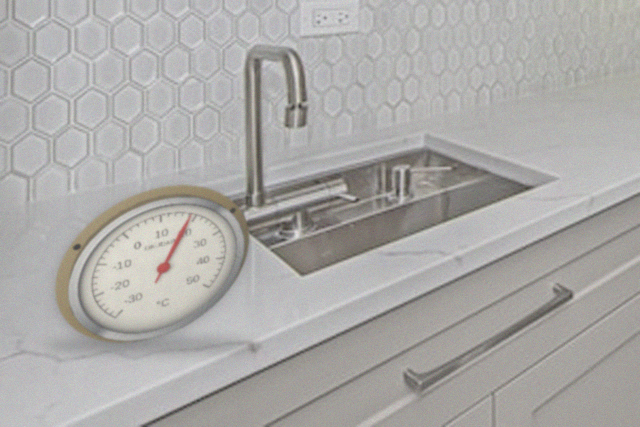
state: 18 °C
